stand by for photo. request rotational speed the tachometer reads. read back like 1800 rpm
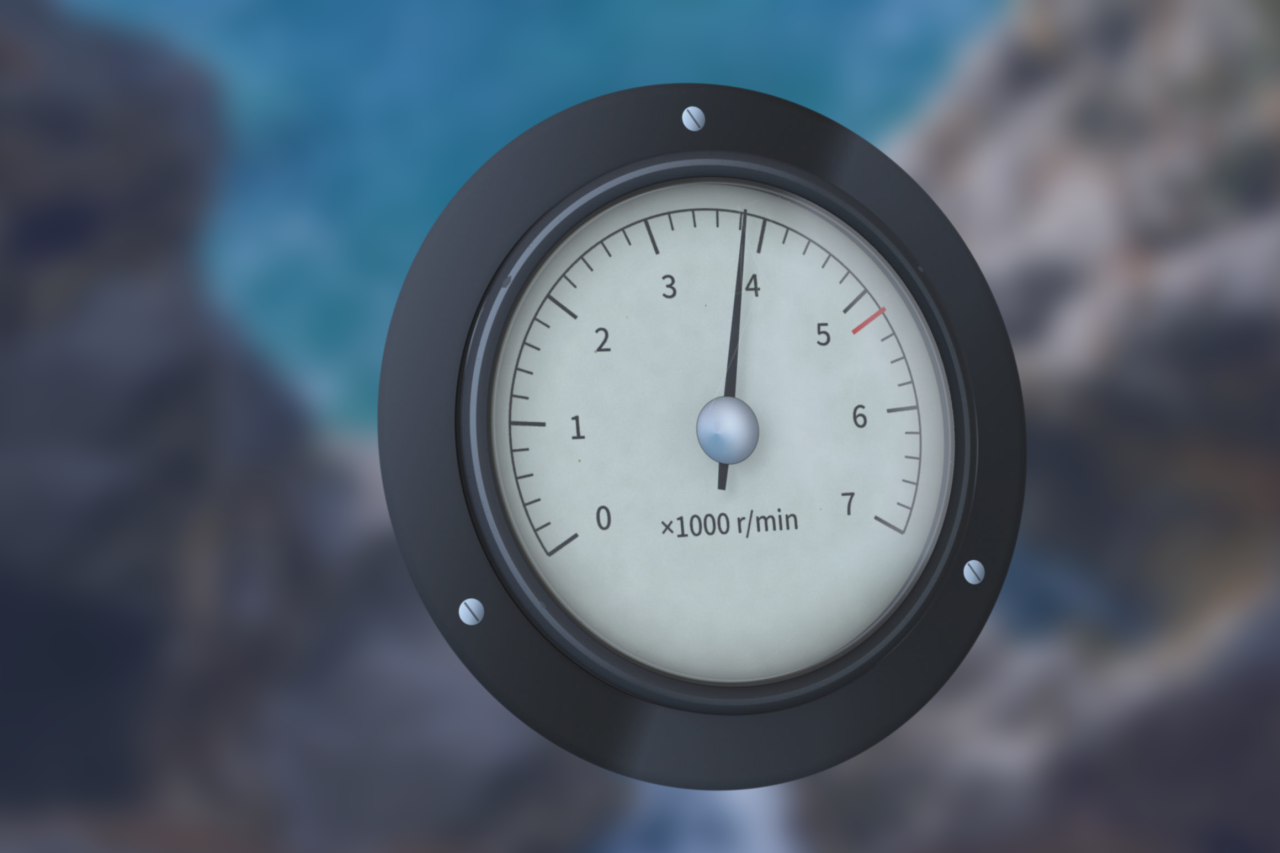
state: 3800 rpm
